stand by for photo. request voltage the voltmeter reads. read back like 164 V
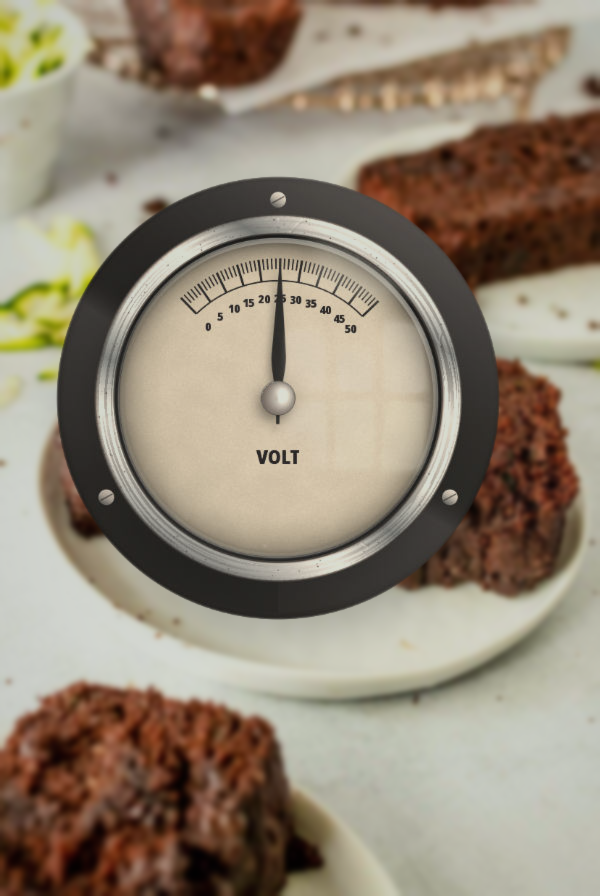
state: 25 V
